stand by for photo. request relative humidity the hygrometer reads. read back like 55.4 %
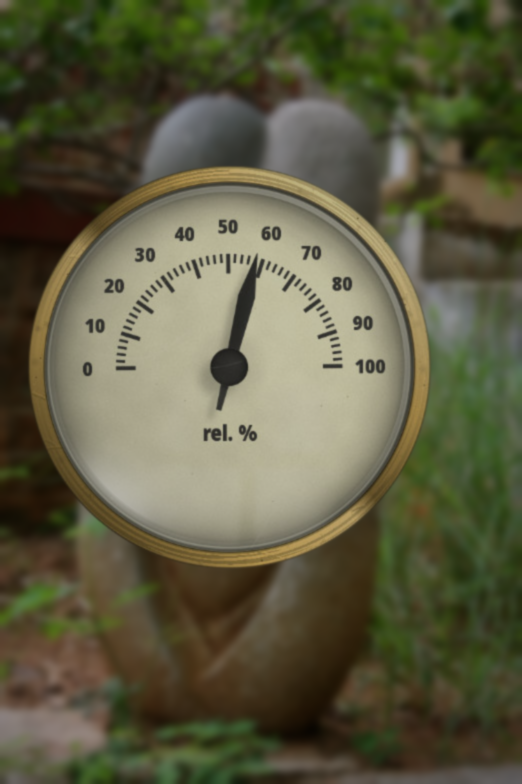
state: 58 %
